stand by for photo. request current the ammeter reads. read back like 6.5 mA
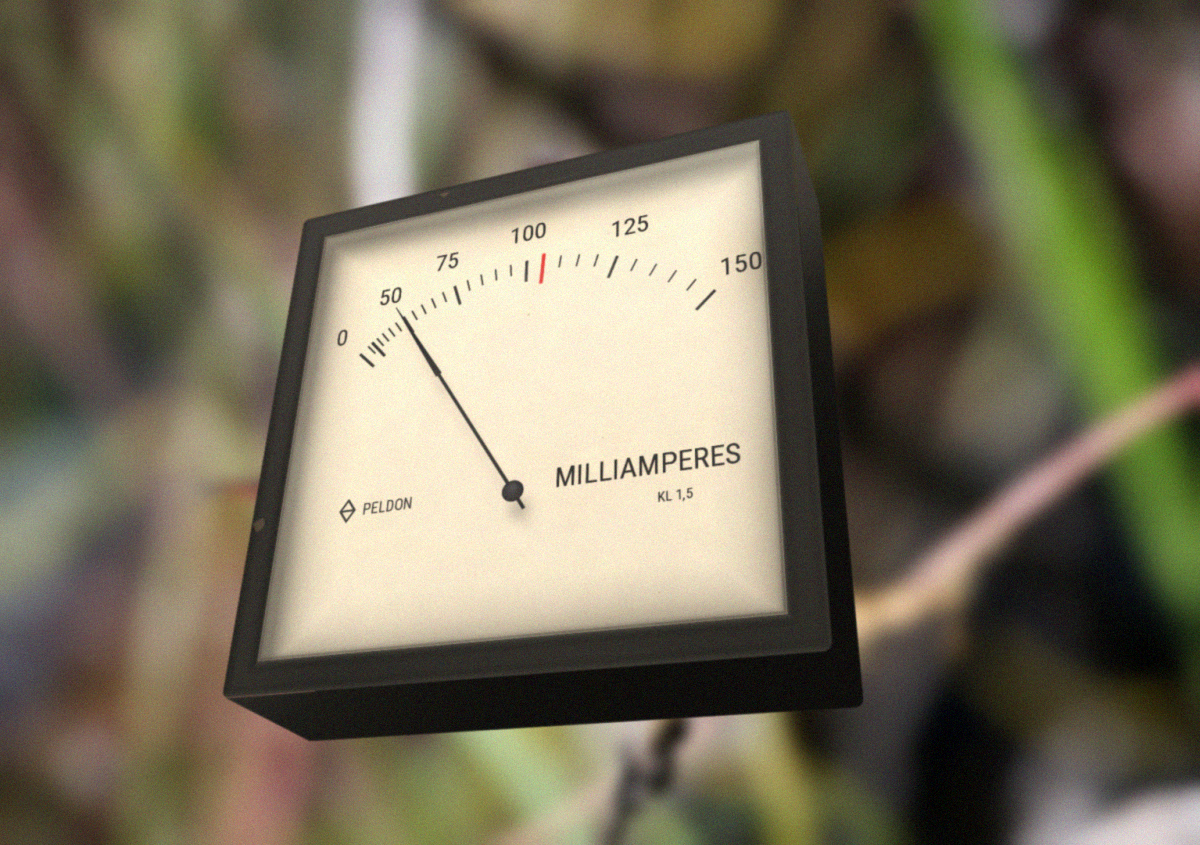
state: 50 mA
